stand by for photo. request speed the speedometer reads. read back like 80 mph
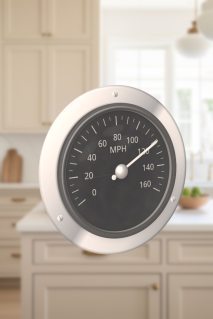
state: 120 mph
